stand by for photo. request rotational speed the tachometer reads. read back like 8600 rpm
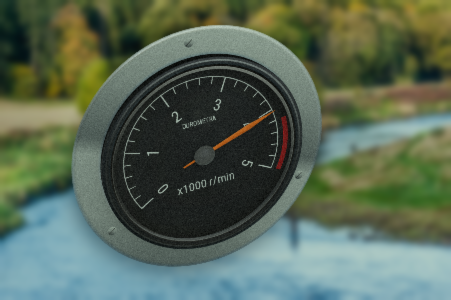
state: 4000 rpm
